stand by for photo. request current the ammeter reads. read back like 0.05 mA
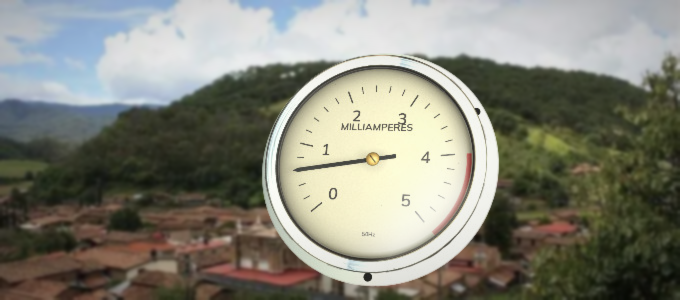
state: 0.6 mA
